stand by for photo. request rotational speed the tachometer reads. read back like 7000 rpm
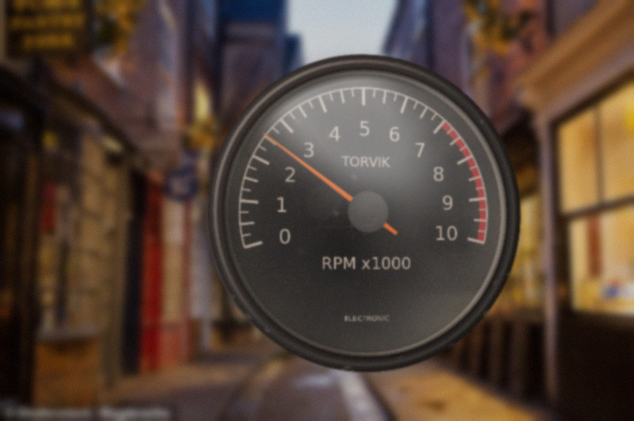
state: 2500 rpm
